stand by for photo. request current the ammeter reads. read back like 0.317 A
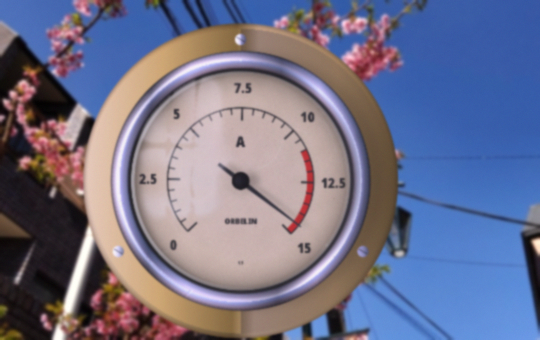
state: 14.5 A
